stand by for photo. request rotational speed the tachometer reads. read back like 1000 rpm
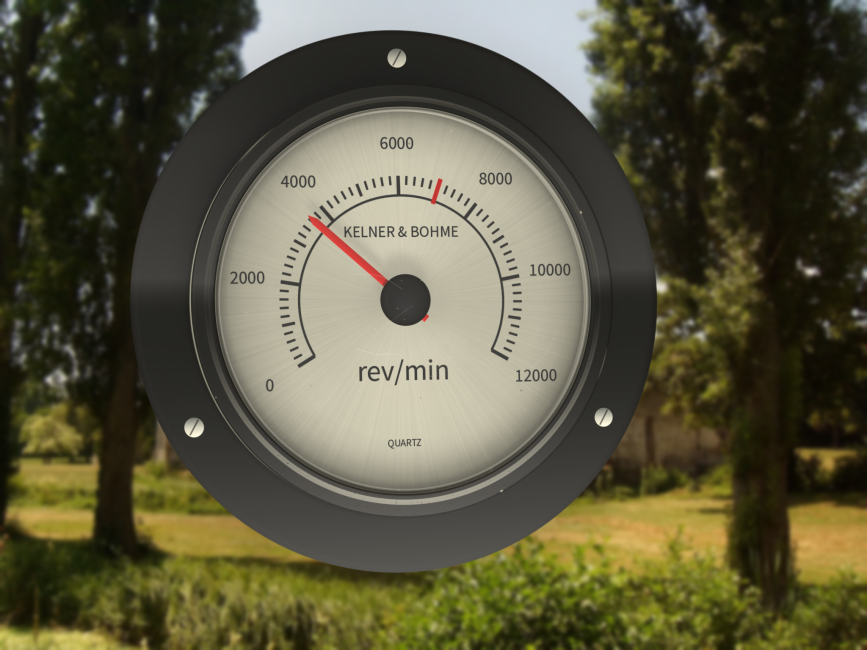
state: 3600 rpm
